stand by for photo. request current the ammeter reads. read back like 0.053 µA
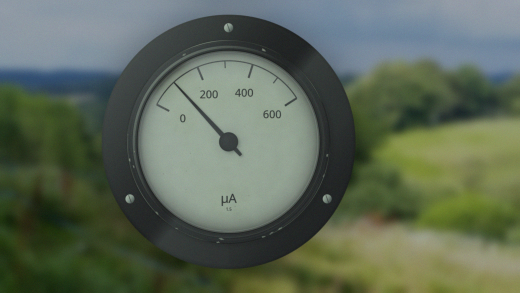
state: 100 µA
